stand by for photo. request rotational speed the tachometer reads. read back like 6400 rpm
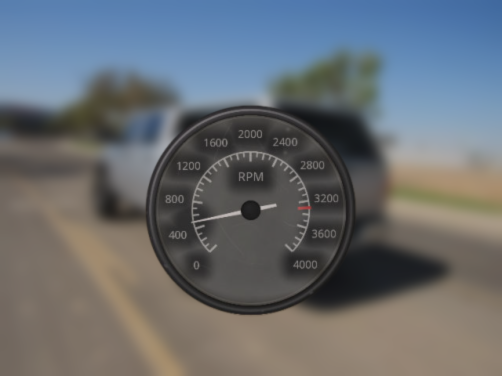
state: 500 rpm
